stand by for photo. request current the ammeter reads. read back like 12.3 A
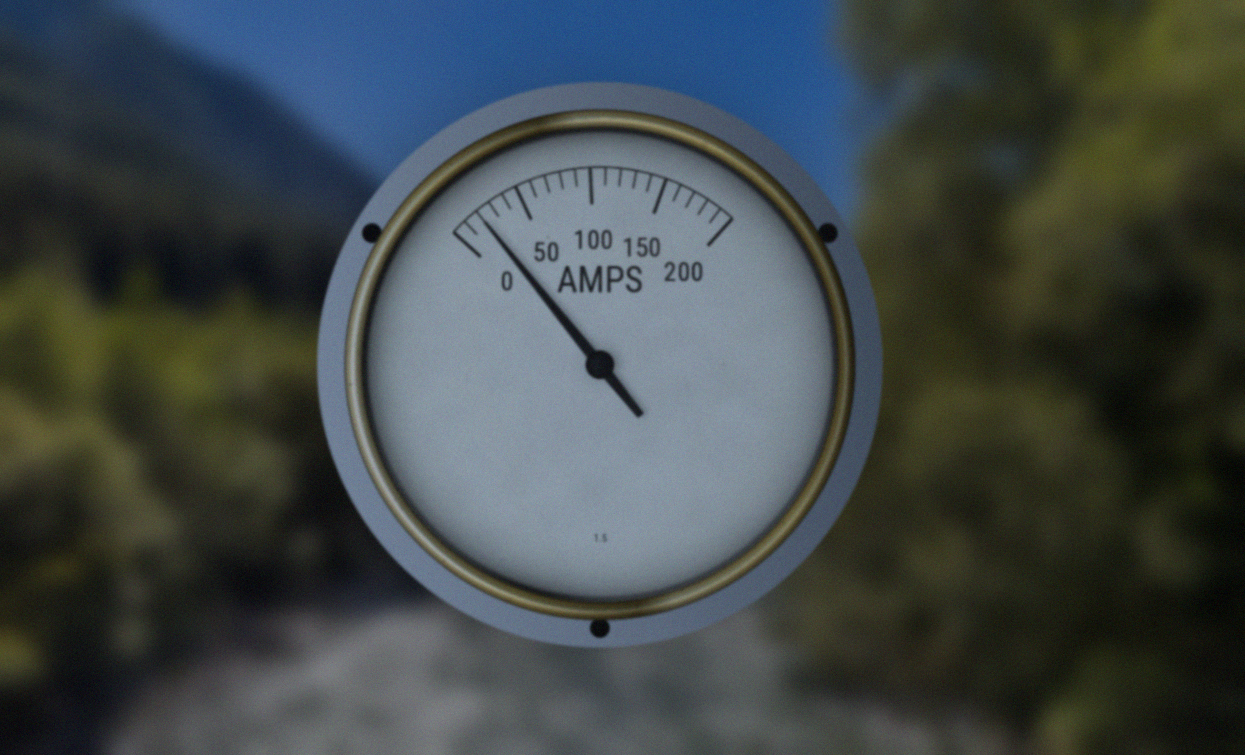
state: 20 A
